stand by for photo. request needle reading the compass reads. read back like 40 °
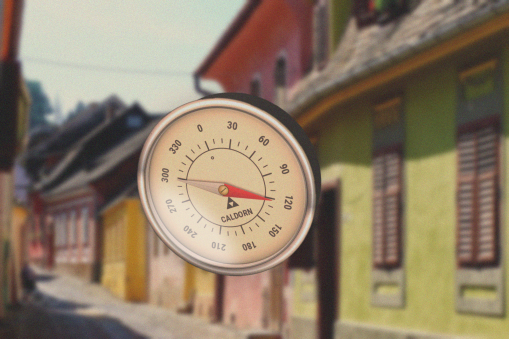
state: 120 °
